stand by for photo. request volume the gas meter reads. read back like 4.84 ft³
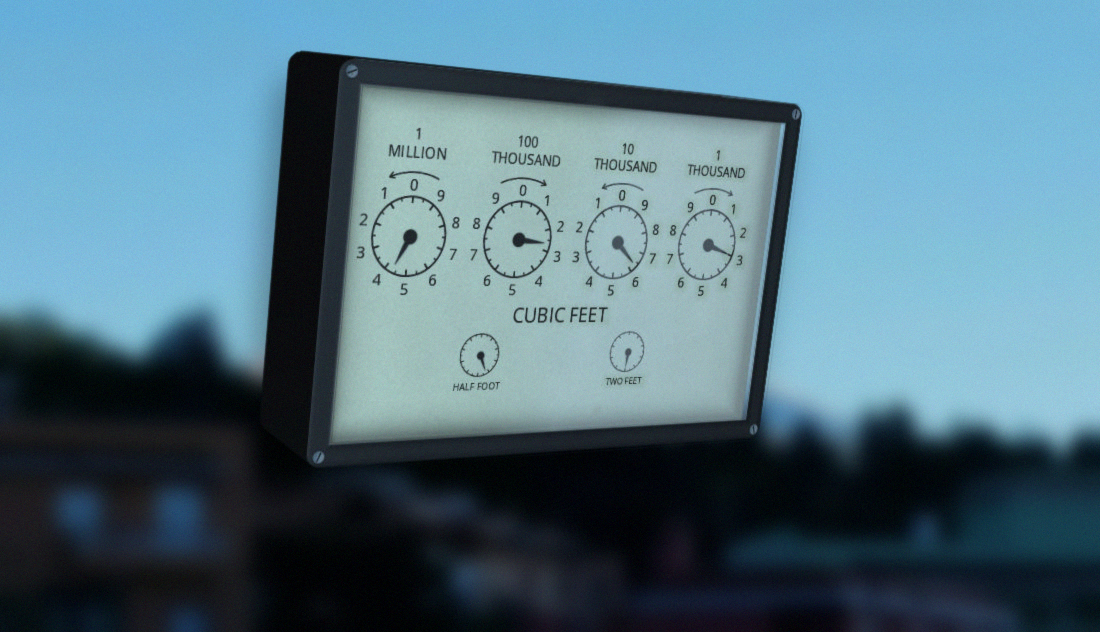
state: 426300 ft³
